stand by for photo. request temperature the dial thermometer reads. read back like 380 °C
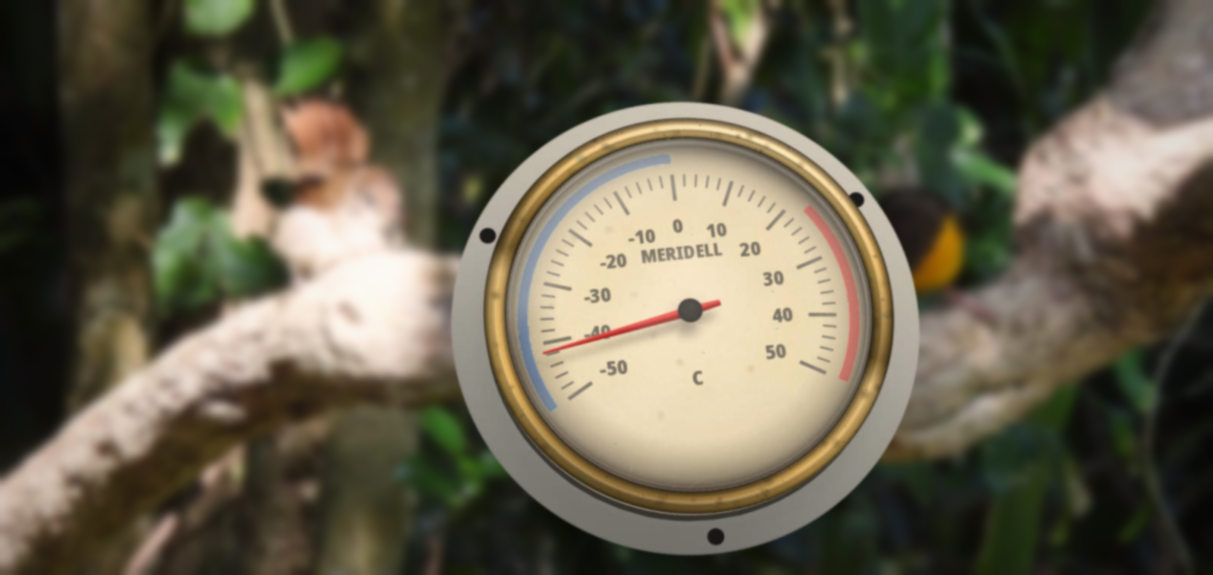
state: -42 °C
